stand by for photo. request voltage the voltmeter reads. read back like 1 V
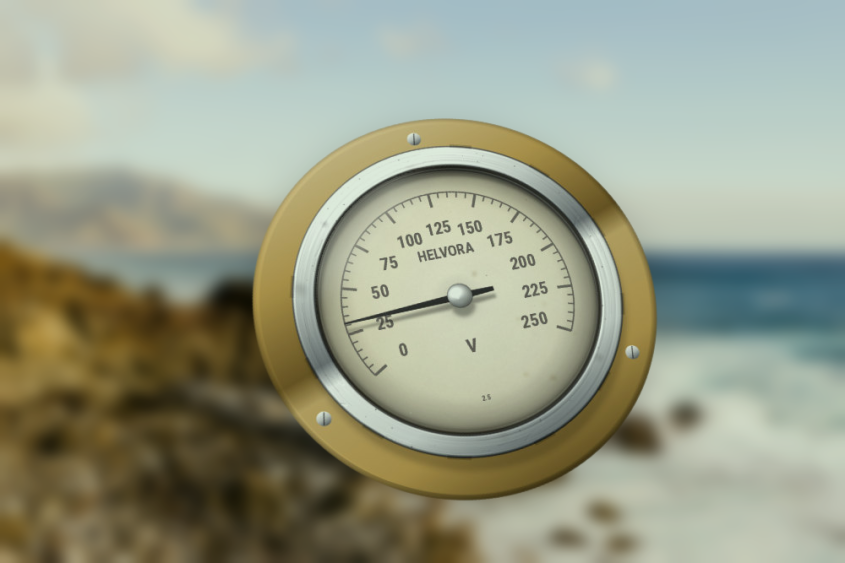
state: 30 V
